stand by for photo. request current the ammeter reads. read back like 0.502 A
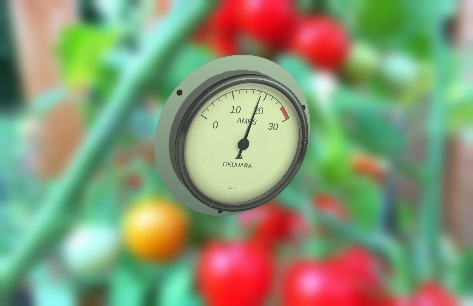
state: 18 A
